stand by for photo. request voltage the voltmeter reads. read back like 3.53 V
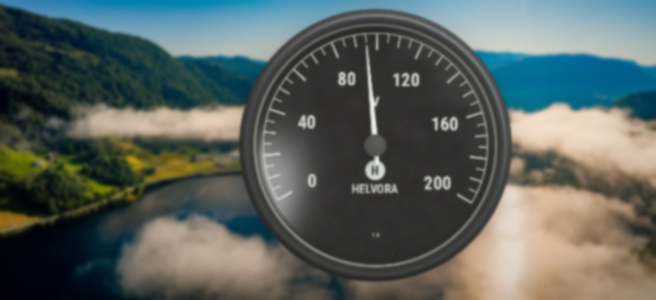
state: 95 V
